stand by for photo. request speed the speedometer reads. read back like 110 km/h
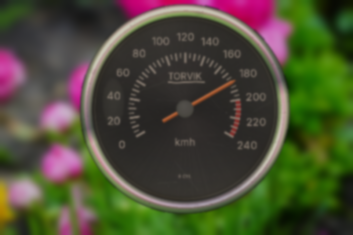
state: 180 km/h
